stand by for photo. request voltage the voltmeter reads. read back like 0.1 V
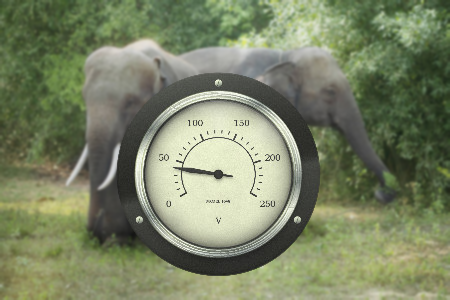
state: 40 V
